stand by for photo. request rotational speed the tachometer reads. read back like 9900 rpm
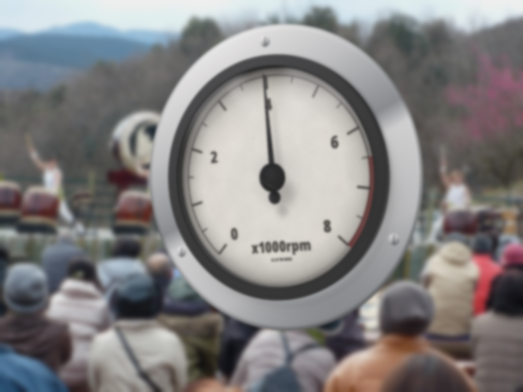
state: 4000 rpm
